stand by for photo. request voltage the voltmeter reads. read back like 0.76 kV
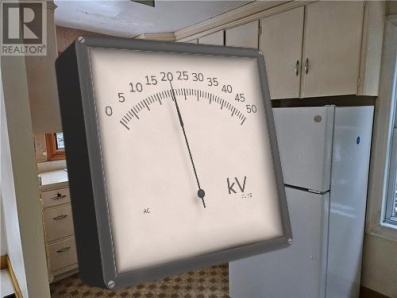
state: 20 kV
